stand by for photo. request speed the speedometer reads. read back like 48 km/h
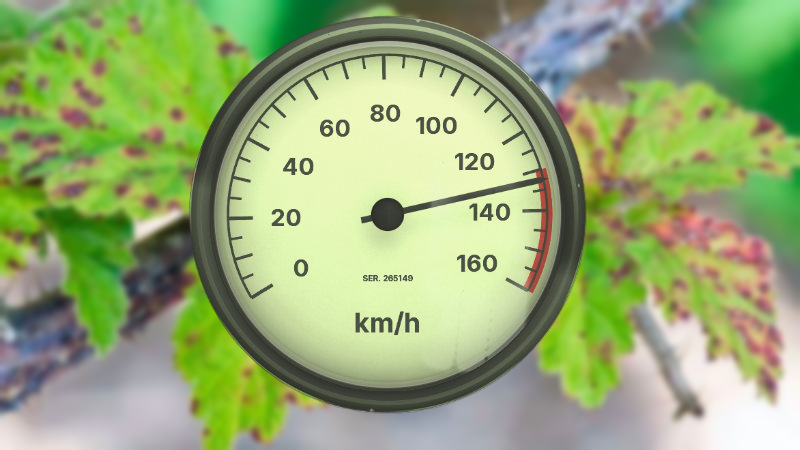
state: 132.5 km/h
